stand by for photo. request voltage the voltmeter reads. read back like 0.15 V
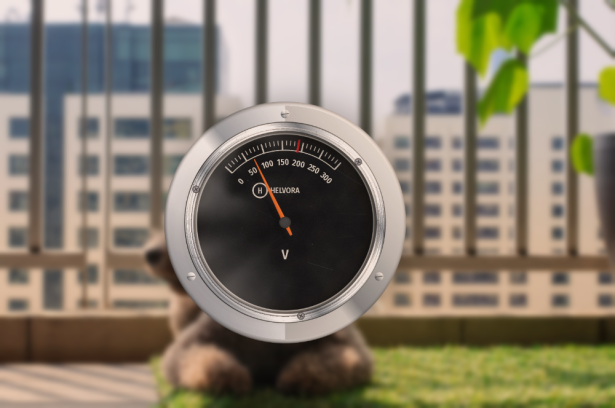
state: 70 V
